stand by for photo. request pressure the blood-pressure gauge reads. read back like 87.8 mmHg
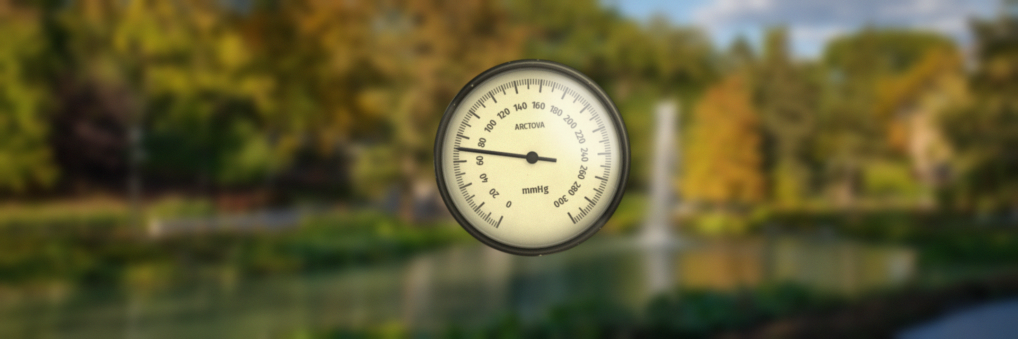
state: 70 mmHg
